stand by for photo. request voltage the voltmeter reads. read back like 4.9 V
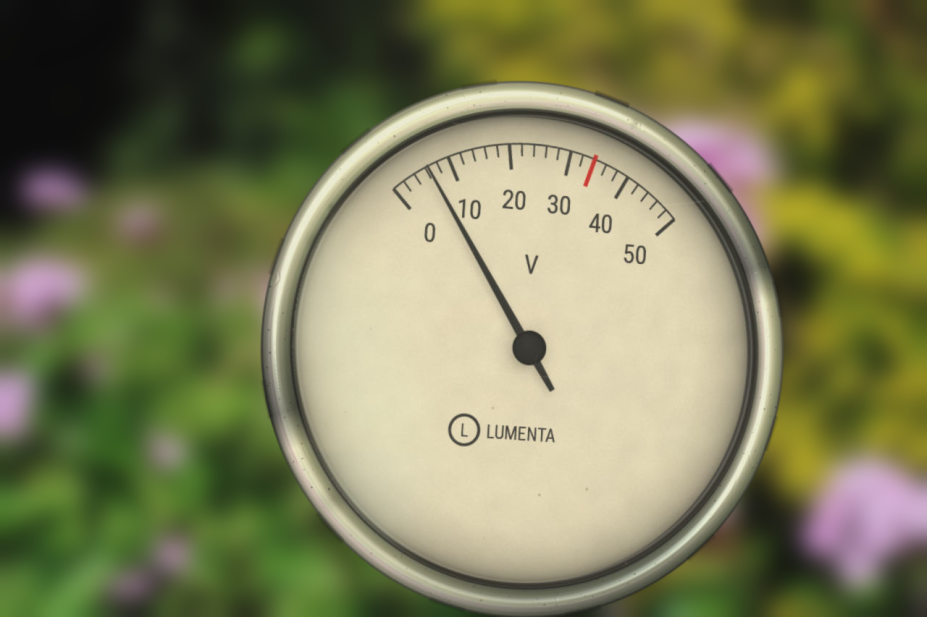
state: 6 V
